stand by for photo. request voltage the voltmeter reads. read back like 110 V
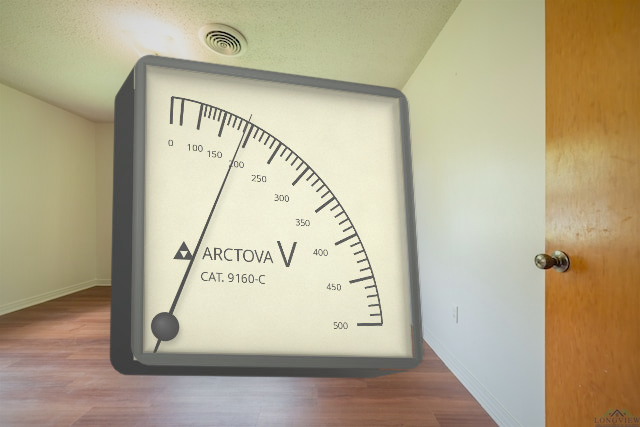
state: 190 V
